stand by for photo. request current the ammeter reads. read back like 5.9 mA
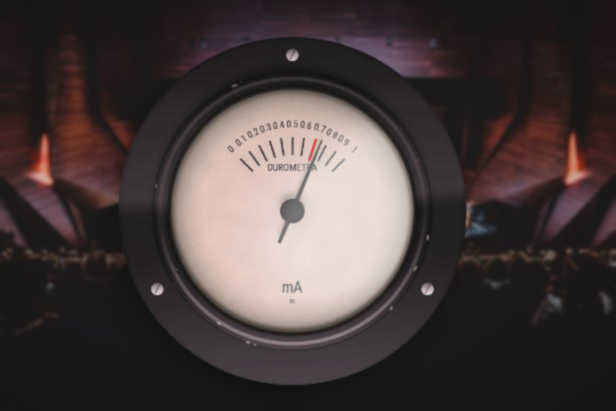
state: 0.75 mA
